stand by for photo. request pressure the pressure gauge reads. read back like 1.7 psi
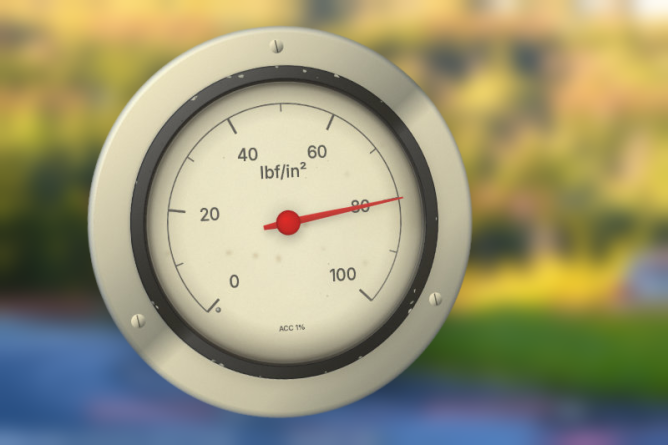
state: 80 psi
